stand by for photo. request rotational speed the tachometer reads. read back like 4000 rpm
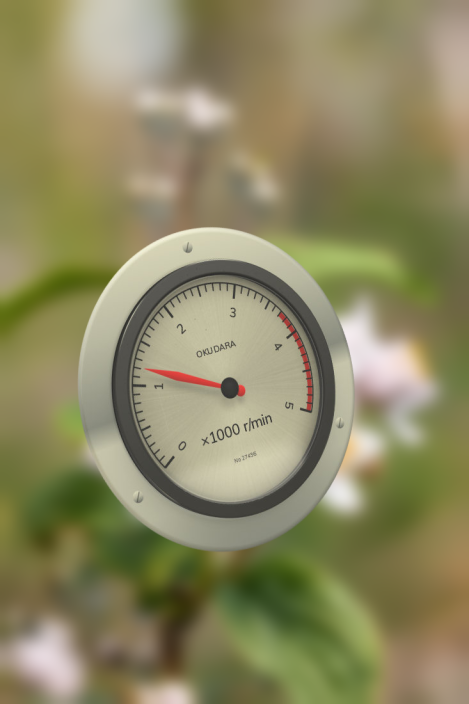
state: 1200 rpm
